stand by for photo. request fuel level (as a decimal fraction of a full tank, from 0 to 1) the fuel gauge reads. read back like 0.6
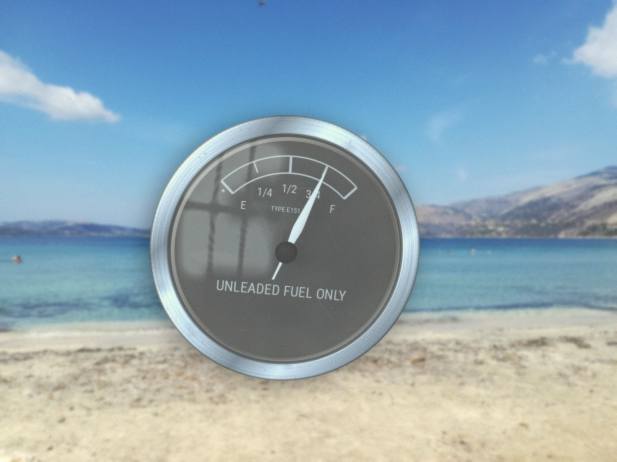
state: 0.75
